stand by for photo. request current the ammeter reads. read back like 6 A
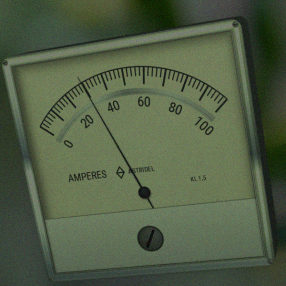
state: 30 A
